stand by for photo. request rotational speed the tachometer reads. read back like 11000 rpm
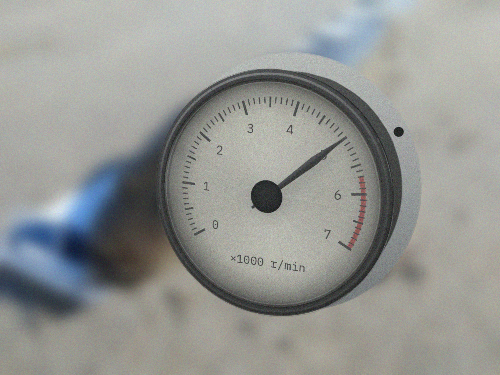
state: 5000 rpm
